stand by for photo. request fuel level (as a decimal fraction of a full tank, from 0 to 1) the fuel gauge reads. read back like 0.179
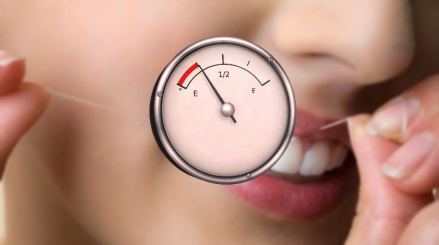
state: 0.25
